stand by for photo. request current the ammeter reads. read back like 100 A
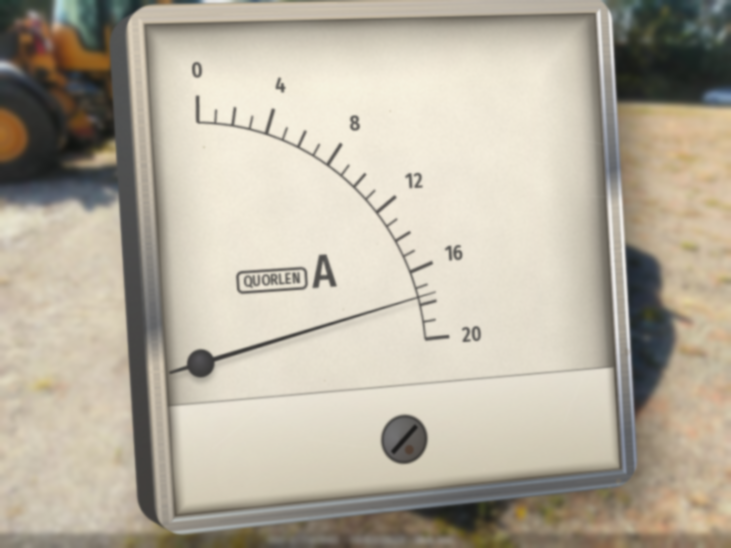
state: 17.5 A
